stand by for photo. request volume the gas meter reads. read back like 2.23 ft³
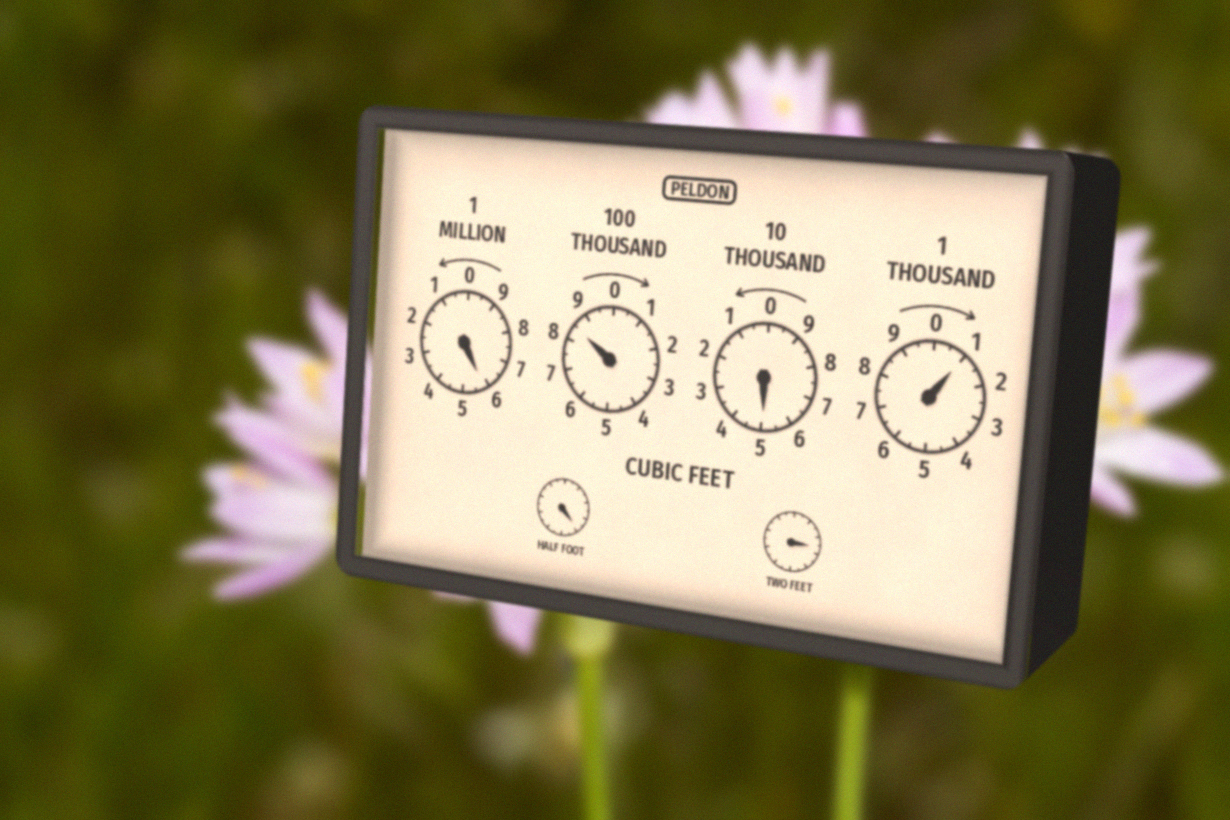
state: 585100 ft³
